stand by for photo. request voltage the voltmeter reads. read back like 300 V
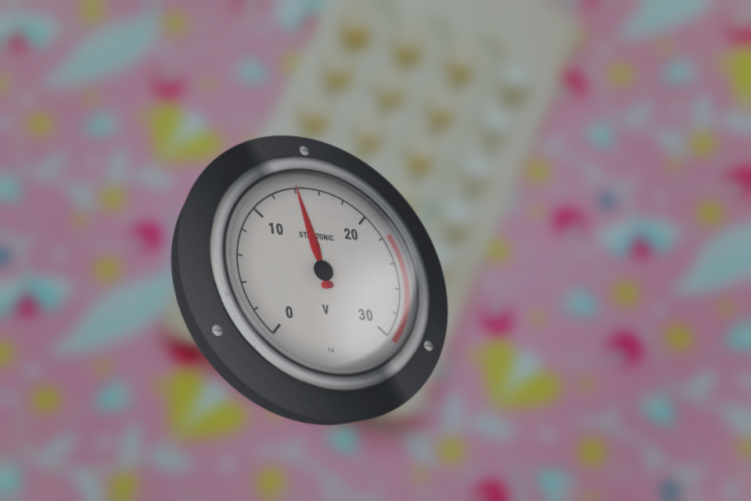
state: 14 V
